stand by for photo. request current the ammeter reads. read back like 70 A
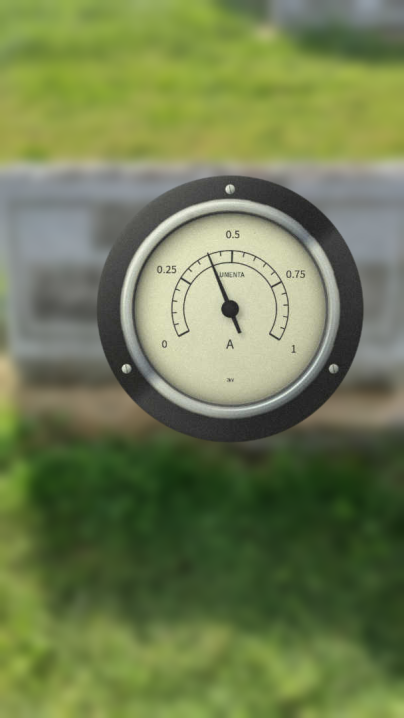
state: 0.4 A
